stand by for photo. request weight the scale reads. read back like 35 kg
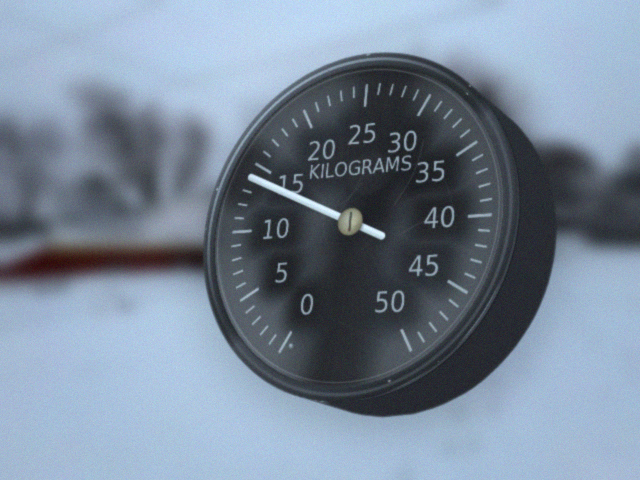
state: 14 kg
